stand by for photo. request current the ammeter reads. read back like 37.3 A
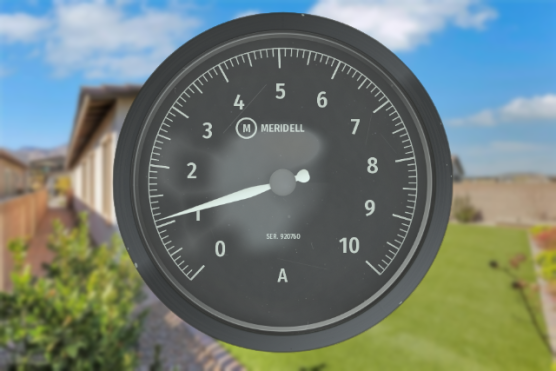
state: 1.1 A
